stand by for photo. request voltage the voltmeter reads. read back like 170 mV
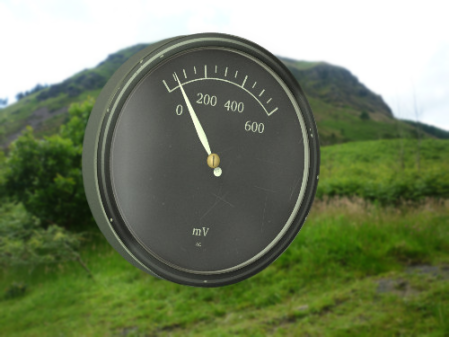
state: 50 mV
